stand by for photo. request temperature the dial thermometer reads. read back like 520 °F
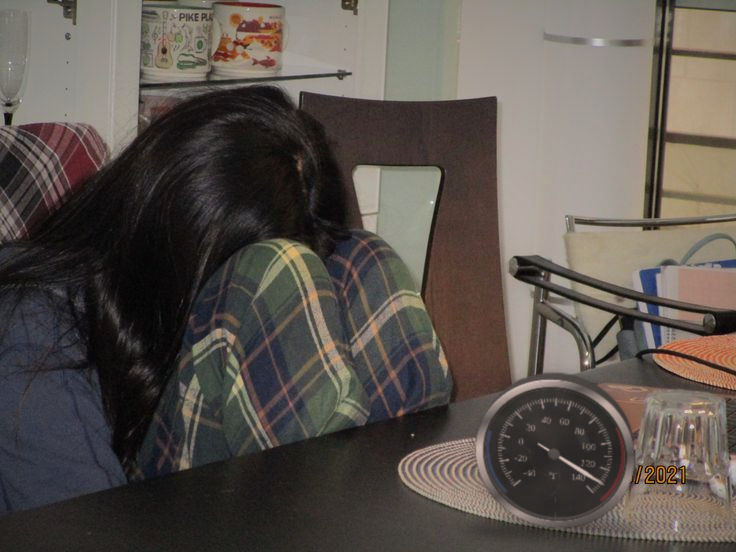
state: 130 °F
